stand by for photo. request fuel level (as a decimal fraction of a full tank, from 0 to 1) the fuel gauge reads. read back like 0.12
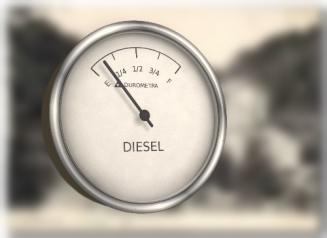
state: 0.125
